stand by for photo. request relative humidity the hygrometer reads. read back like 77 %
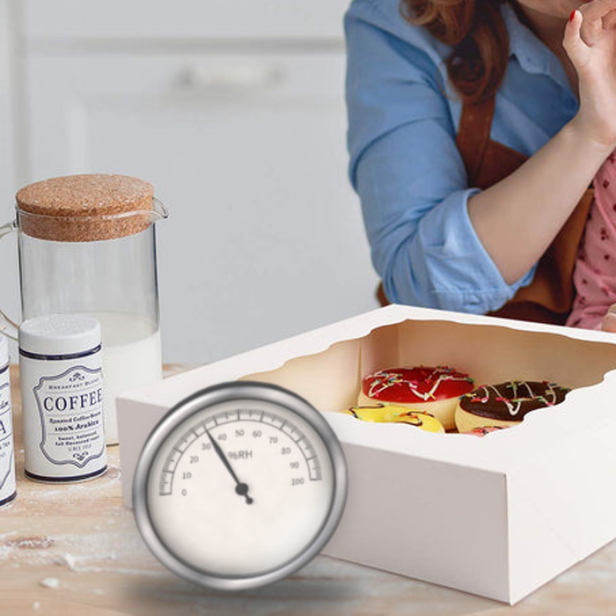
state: 35 %
